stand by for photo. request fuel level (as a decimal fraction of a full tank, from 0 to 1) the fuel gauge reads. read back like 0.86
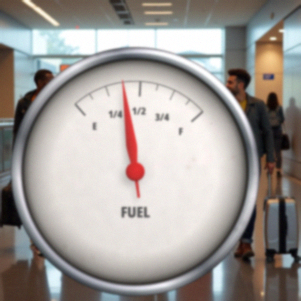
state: 0.375
